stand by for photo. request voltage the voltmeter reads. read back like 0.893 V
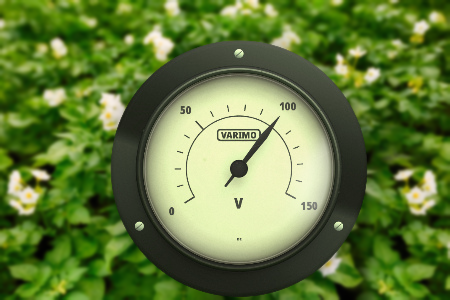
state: 100 V
